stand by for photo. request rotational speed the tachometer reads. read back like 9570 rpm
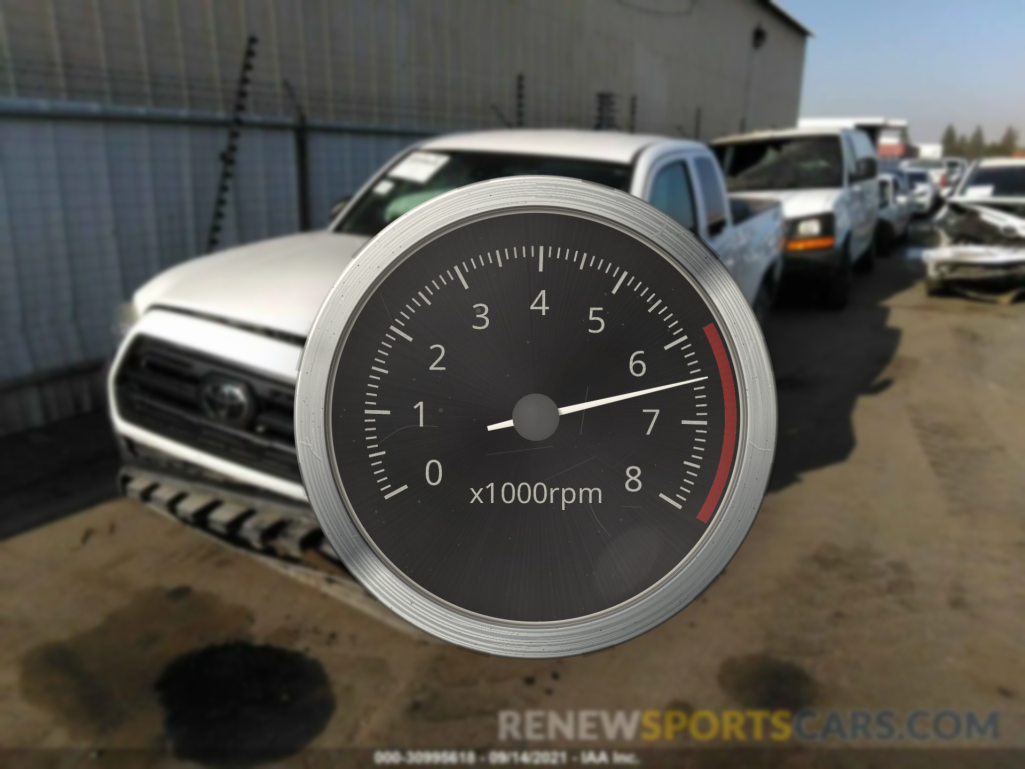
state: 6500 rpm
